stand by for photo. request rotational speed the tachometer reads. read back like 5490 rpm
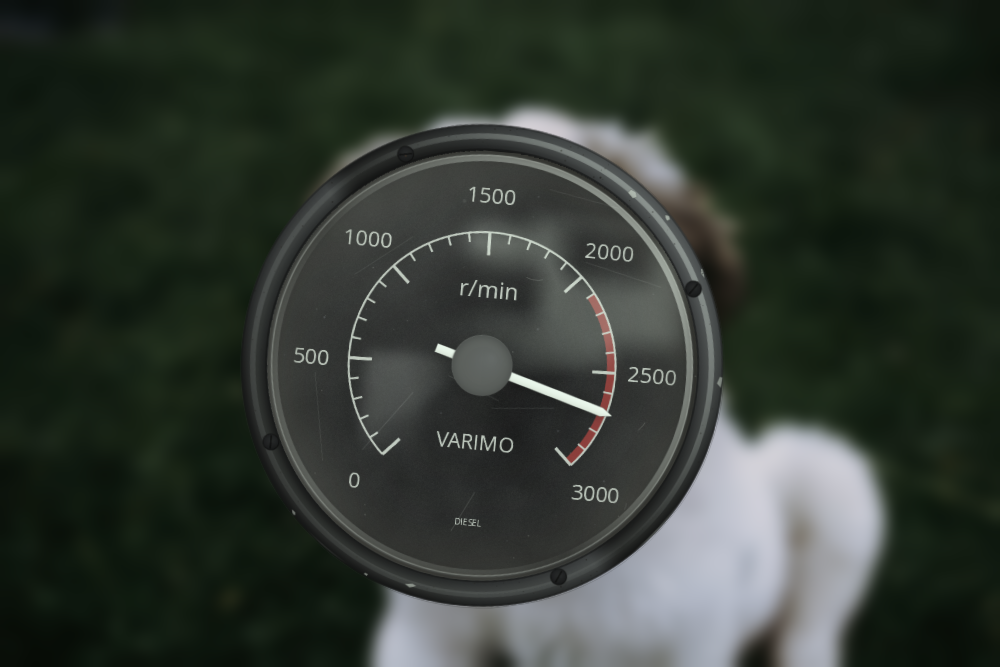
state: 2700 rpm
